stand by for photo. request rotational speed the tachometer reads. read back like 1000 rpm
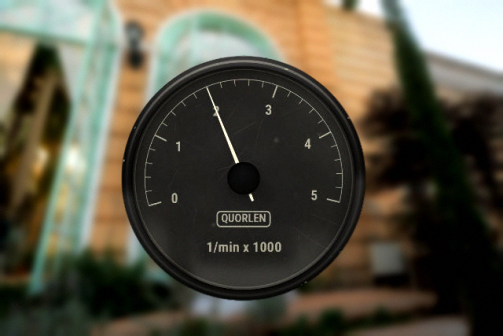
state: 2000 rpm
